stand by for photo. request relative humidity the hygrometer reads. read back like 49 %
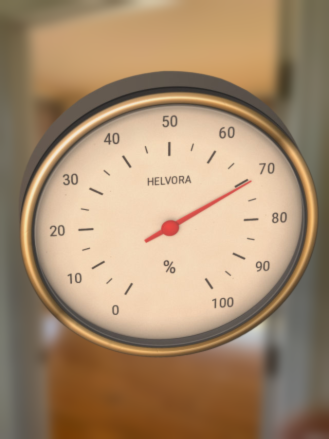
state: 70 %
